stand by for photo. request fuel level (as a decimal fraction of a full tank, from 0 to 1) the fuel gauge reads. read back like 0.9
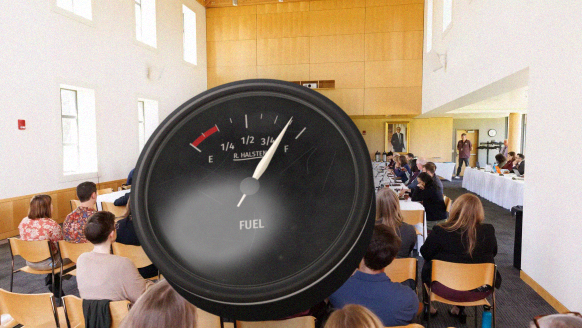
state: 0.875
